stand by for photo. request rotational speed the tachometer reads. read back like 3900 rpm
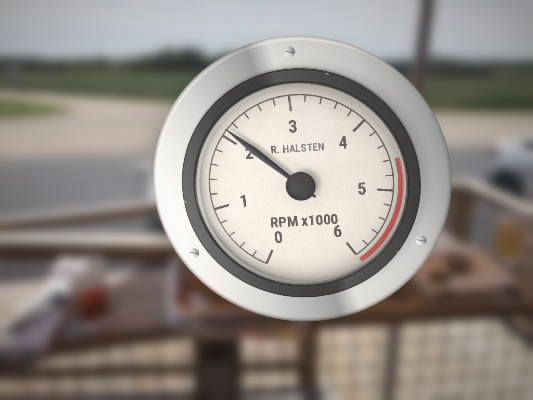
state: 2100 rpm
